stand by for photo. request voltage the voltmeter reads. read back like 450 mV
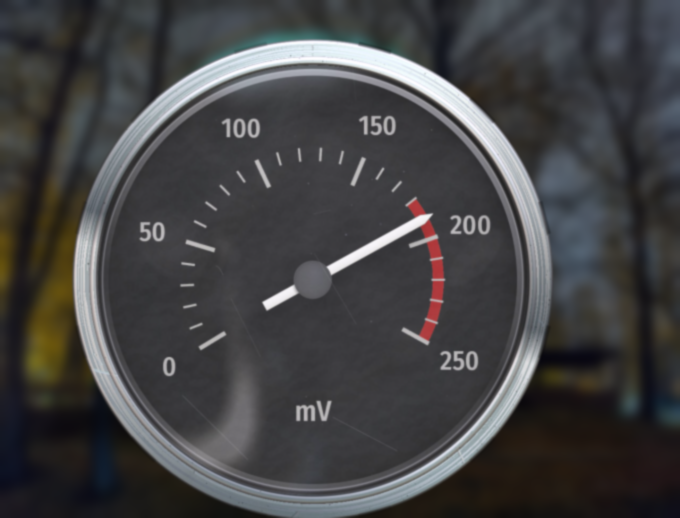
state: 190 mV
